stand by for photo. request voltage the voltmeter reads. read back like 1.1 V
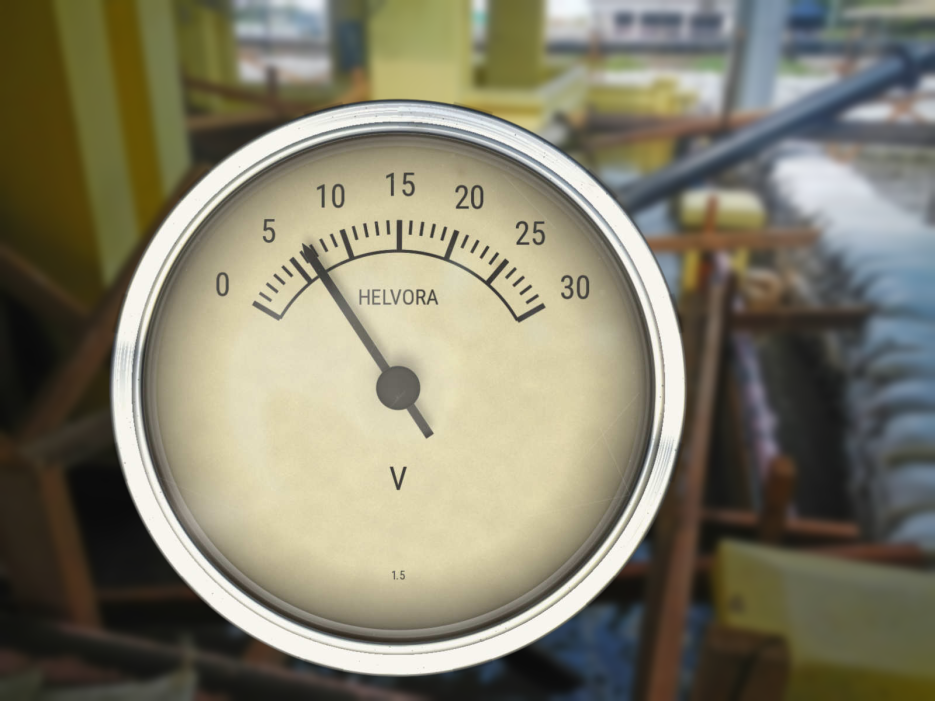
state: 6.5 V
